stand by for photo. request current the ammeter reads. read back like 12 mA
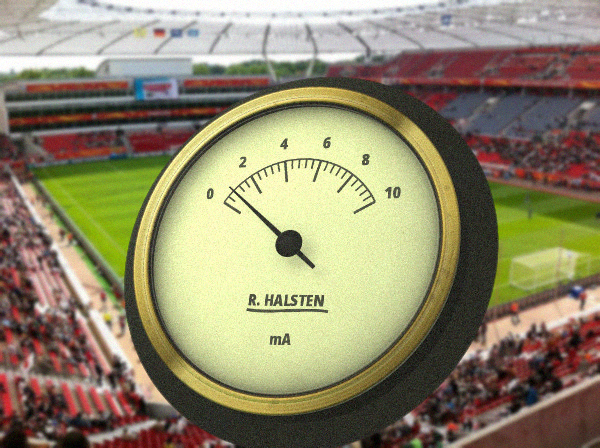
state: 0.8 mA
